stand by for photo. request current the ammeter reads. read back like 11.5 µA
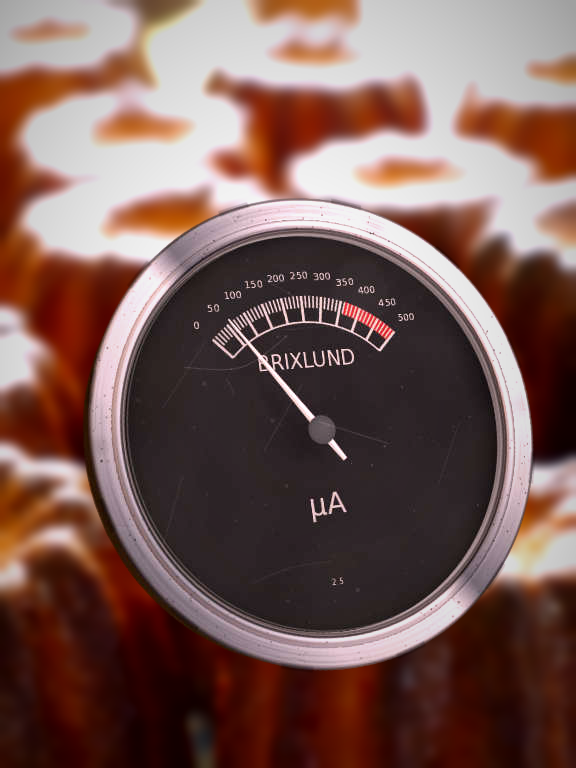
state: 50 µA
